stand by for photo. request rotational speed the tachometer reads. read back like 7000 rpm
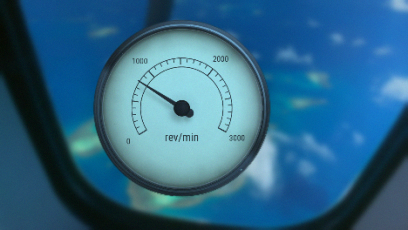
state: 800 rpm
